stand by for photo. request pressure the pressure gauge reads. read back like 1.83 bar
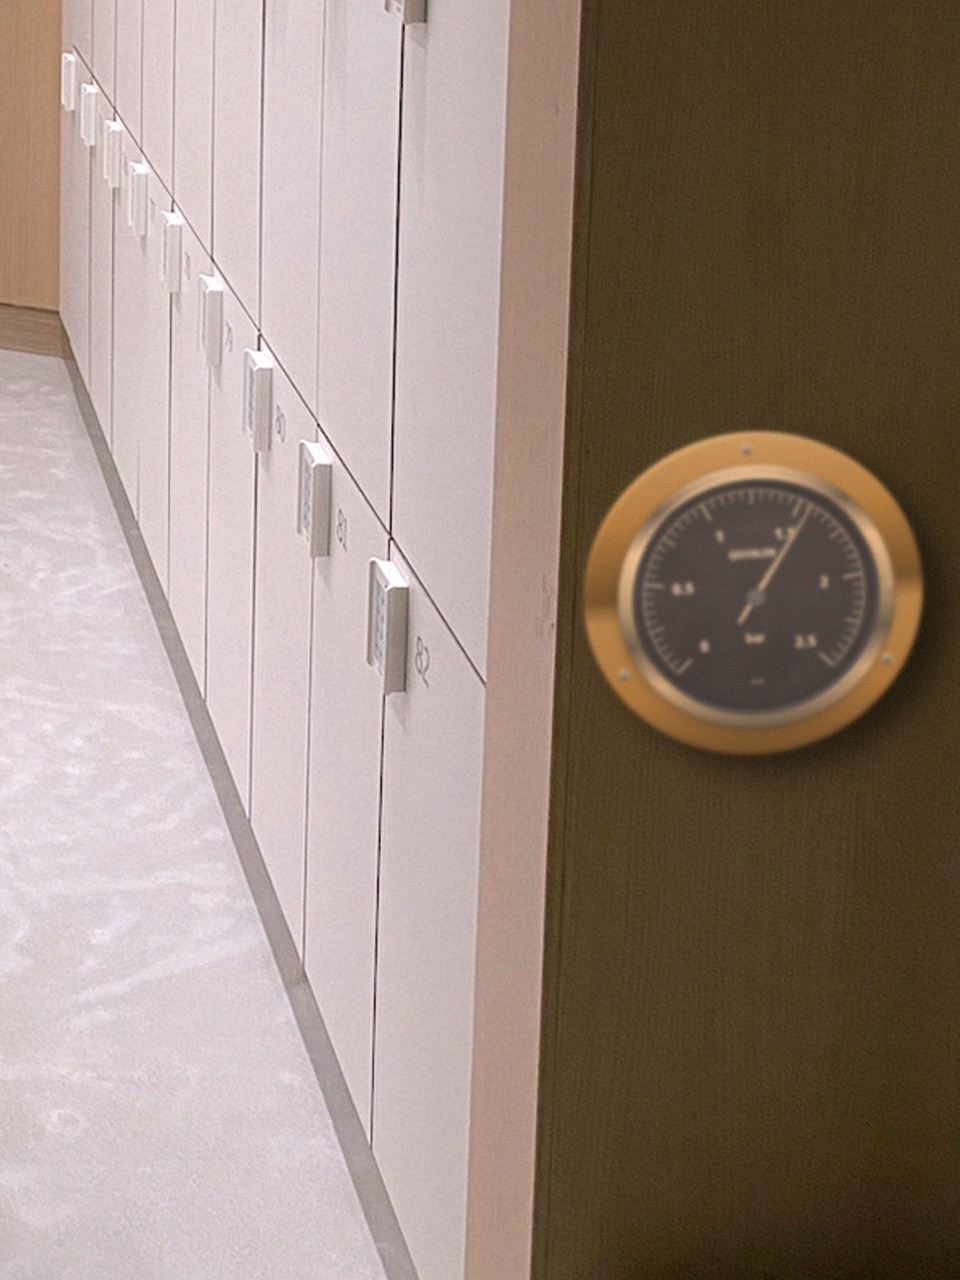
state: 1.55 bar
